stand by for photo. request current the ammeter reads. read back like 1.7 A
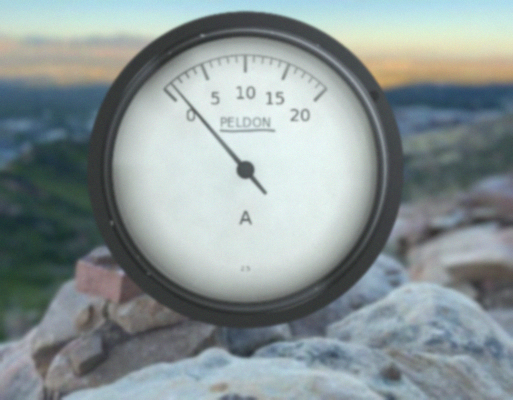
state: 1 A
